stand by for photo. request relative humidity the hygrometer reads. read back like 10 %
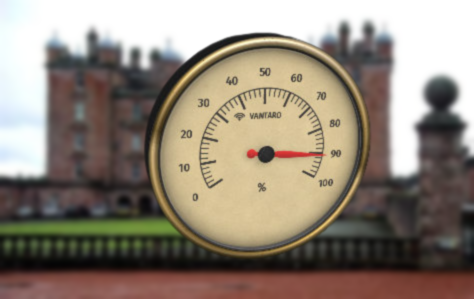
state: 90 %
